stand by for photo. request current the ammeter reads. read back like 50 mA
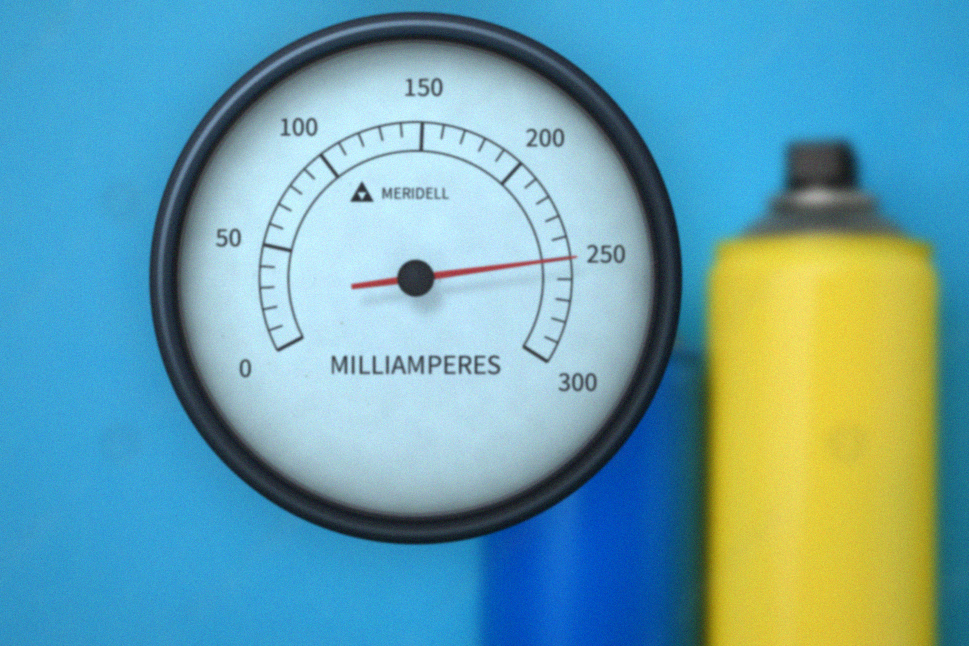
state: 250 mA
